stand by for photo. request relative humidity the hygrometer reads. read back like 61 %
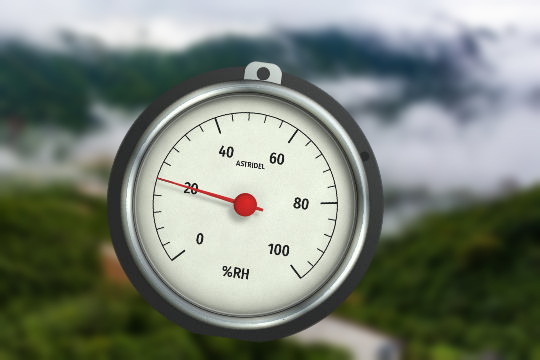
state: 20 %
